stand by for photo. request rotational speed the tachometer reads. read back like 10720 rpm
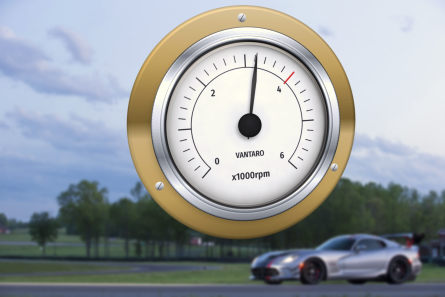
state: 3200 rpm
